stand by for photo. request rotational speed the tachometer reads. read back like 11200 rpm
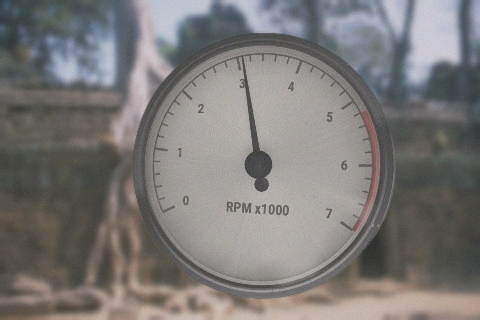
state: 3100 rpm
